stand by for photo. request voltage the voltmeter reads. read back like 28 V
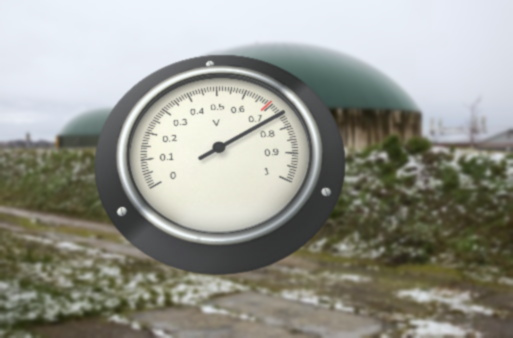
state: 0.75 V
